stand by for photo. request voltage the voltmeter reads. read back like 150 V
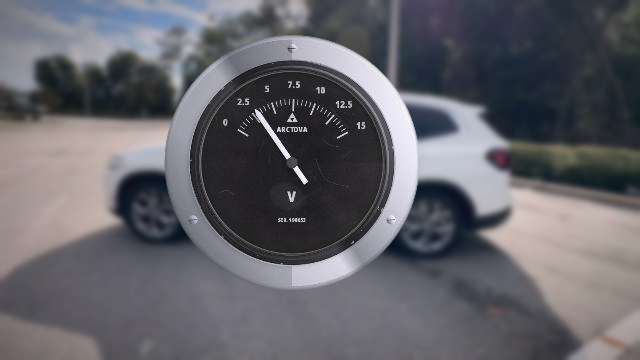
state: 3 V
